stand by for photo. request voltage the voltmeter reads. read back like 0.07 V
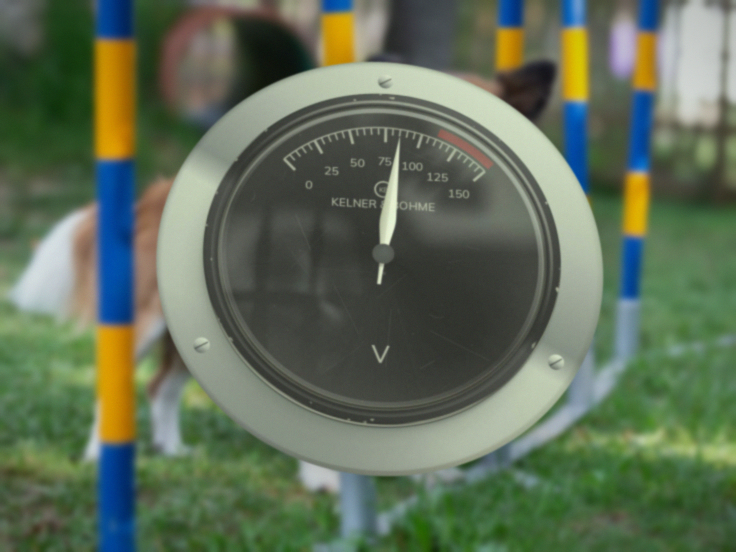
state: 85 V
